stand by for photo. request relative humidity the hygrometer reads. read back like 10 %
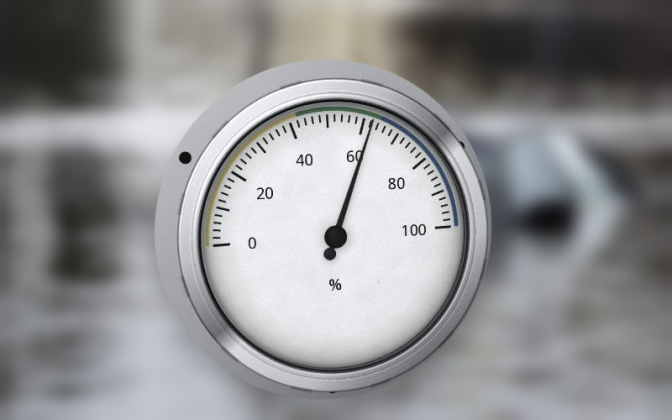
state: 62 %
